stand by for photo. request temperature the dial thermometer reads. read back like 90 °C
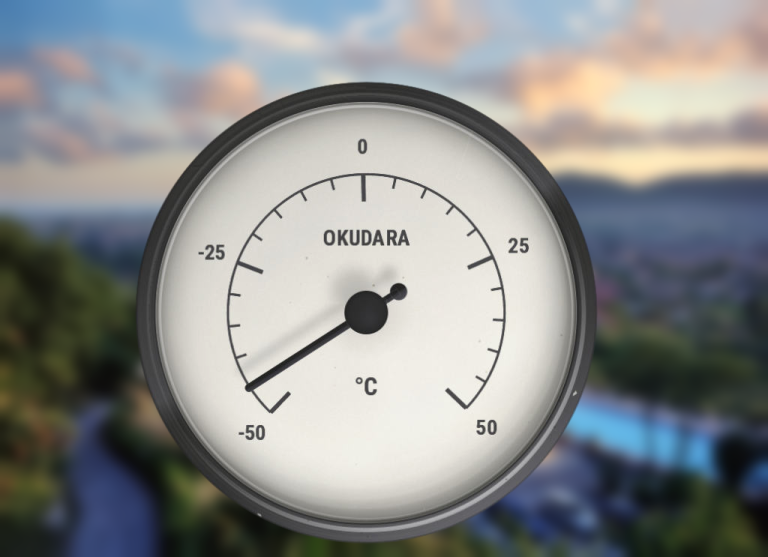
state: -45 °C
